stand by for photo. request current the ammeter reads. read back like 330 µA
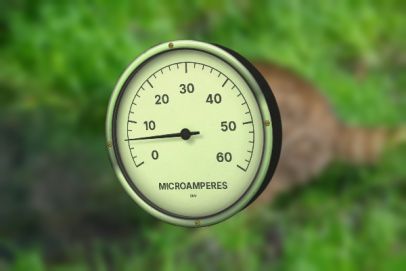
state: 6 µA
